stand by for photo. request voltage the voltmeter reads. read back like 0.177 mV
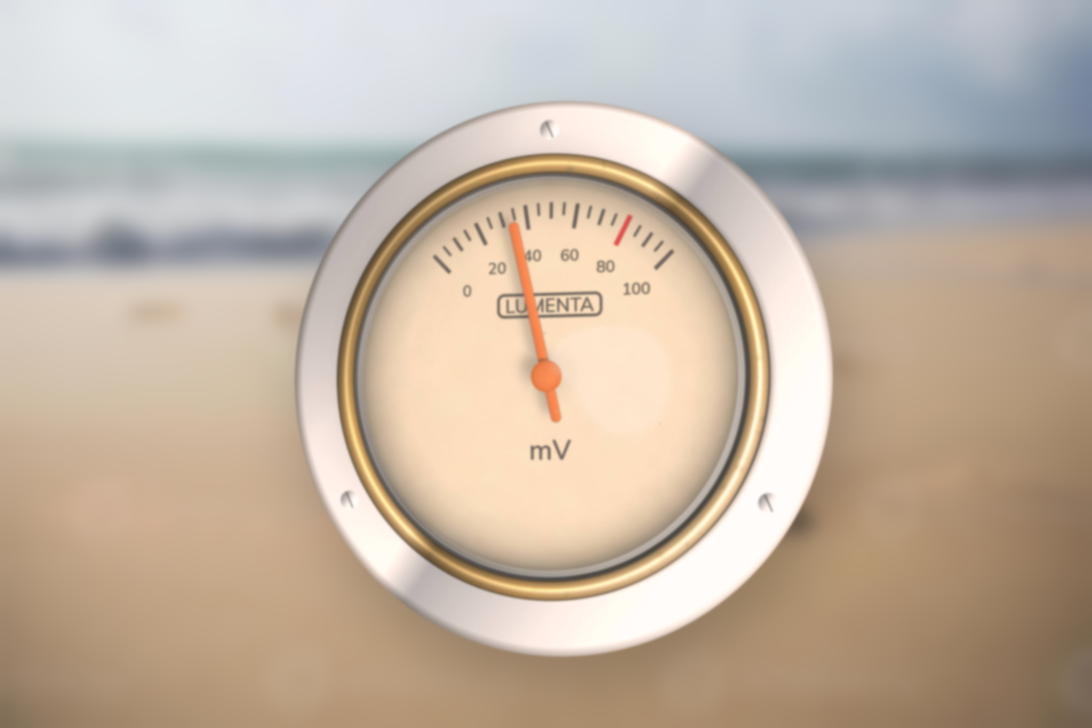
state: 35 mV
